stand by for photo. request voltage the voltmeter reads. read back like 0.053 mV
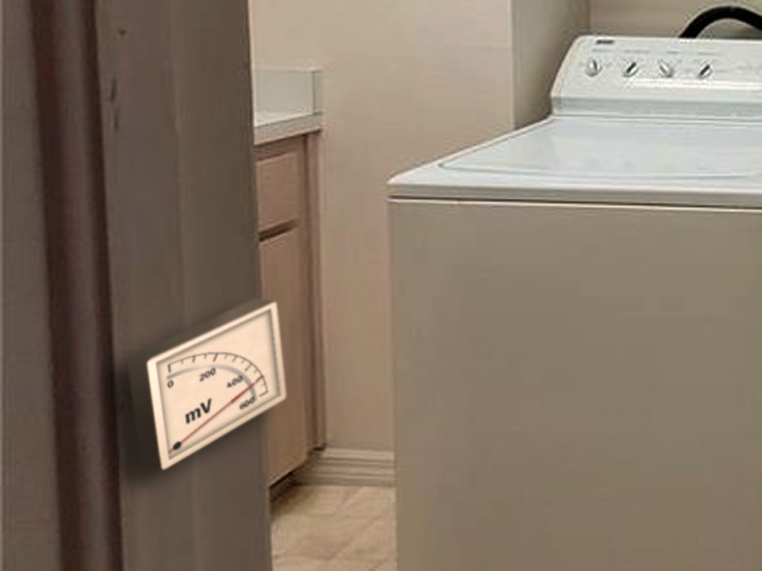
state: 500 mV
